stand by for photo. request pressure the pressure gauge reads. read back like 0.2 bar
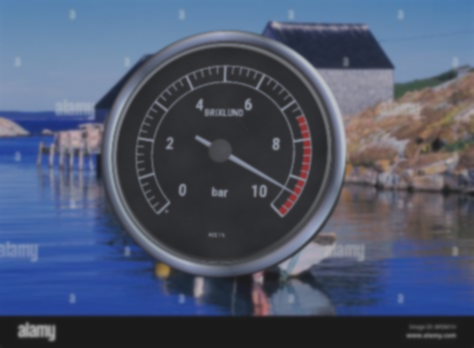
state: 9.4 bar
